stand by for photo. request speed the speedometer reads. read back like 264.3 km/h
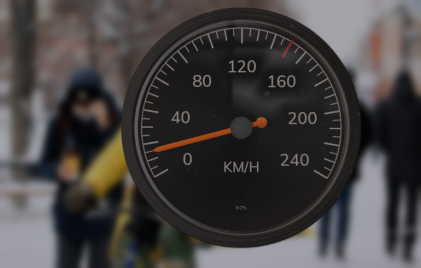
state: 15 km/h
